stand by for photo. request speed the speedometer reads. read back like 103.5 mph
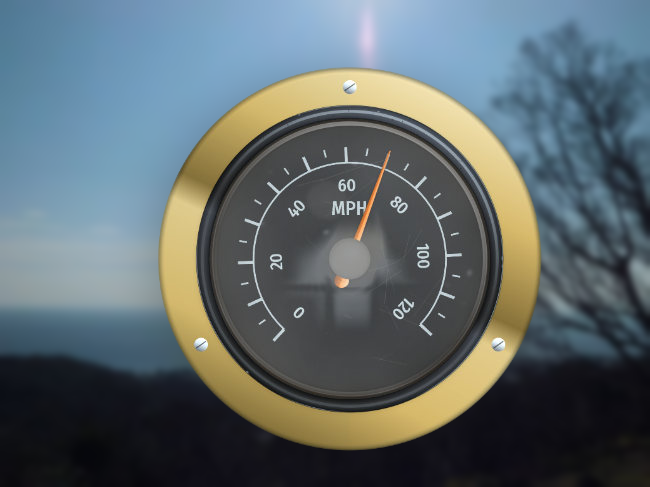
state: 70 mph
